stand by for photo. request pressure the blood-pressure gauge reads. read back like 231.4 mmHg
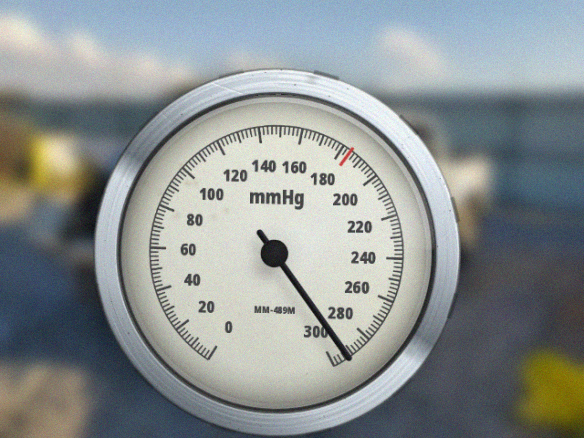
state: 292 mmHg
